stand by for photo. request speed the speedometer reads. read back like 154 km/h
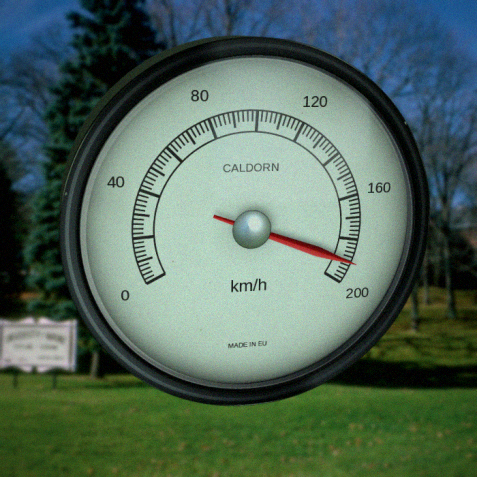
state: 190 km/h
